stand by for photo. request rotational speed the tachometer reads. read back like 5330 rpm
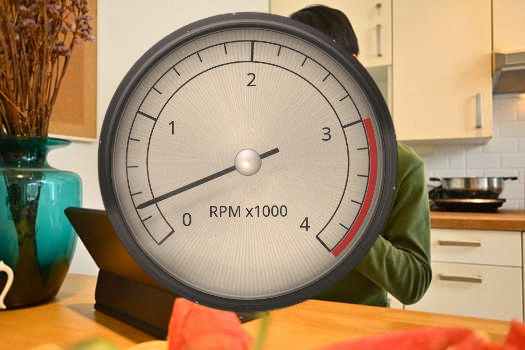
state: 300 rpm
